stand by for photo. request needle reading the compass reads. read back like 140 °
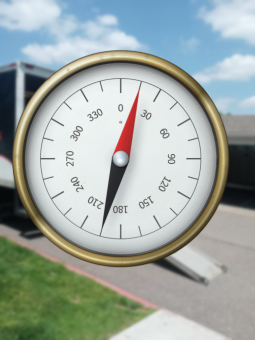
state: 15 °
